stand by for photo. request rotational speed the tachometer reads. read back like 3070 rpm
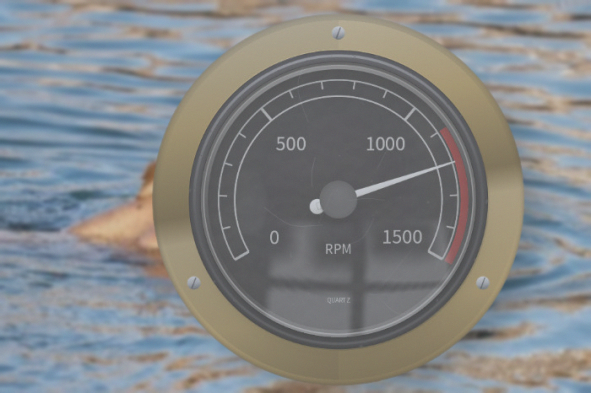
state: 1200 rpm
